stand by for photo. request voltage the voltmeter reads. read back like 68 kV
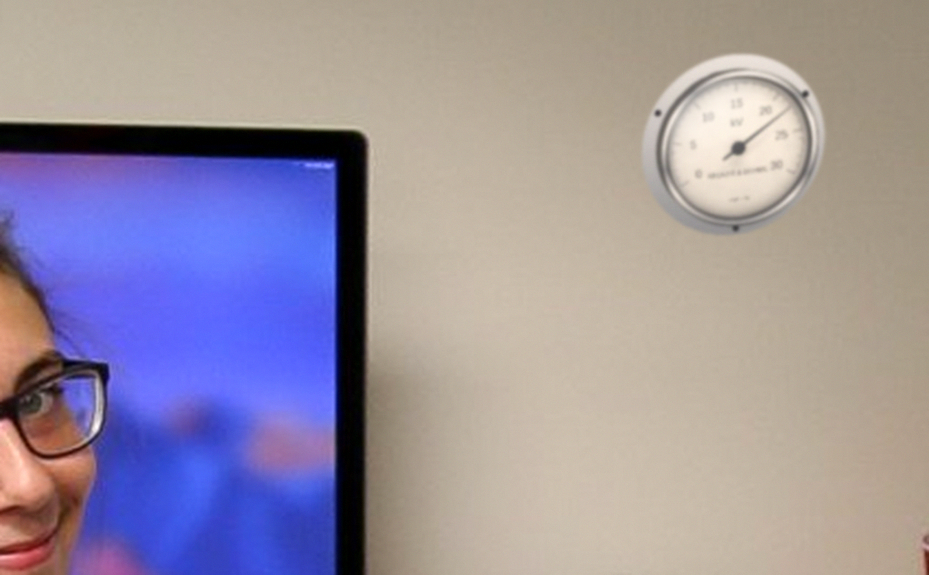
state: 22 kV
